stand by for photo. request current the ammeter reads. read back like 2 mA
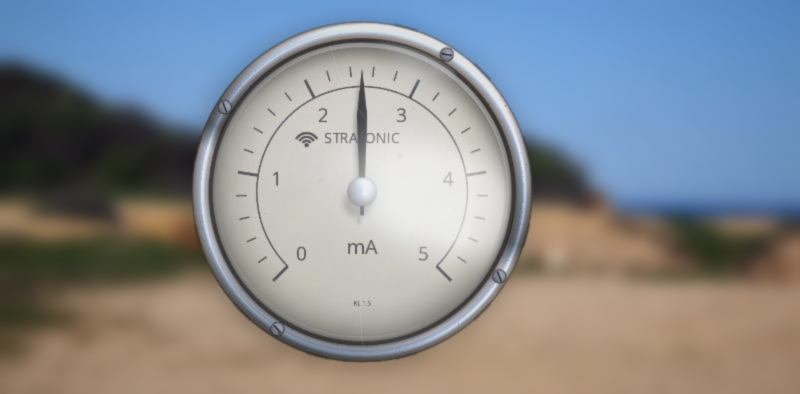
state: 2.5 mA
